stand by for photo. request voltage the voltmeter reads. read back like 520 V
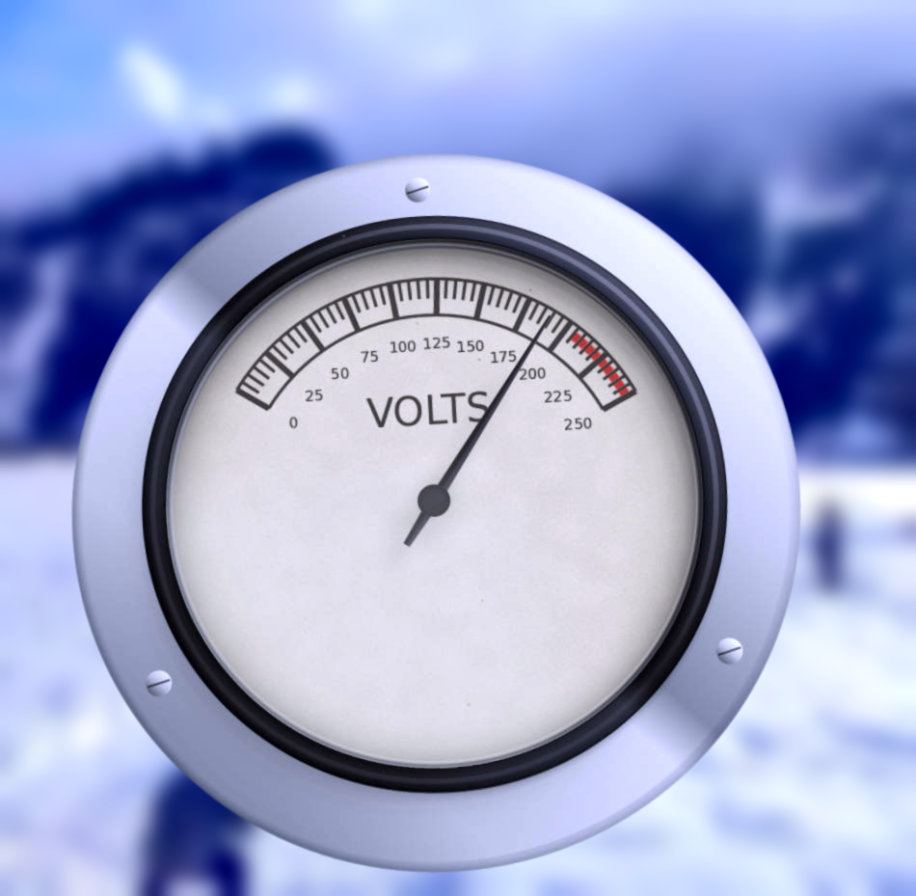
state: 190 V
